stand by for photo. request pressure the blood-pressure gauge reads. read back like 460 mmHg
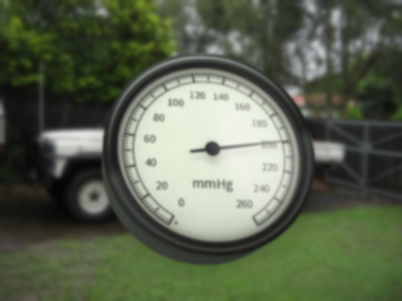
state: 200 mmHg
